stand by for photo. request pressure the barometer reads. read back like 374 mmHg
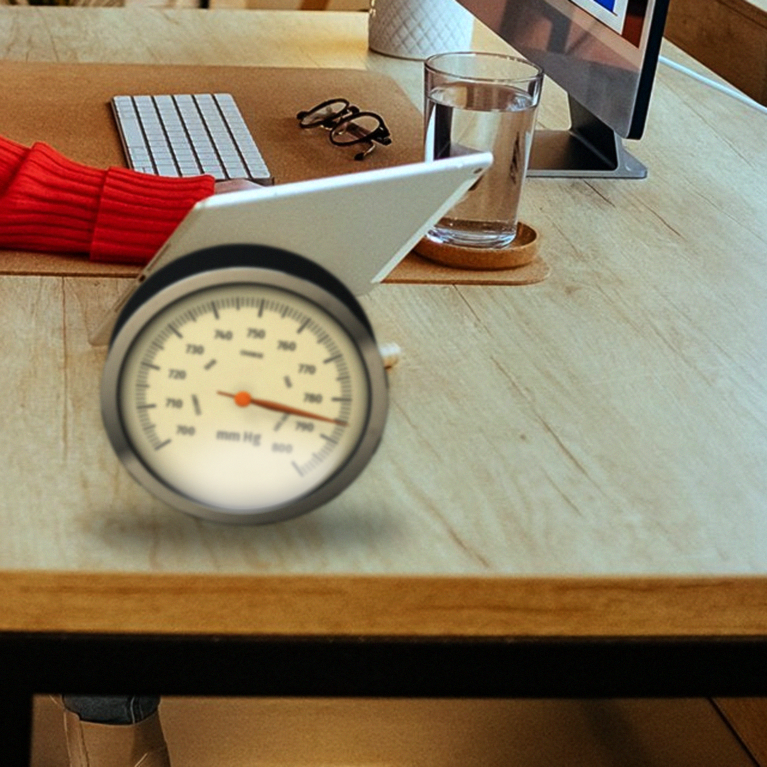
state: 785 mmHg
